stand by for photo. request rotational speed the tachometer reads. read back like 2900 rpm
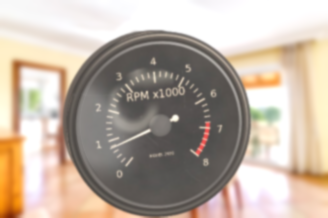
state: 800 rpm
